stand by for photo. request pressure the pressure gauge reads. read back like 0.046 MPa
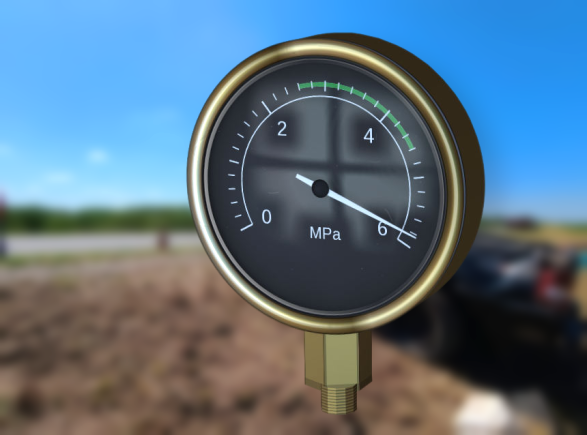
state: 5.8 MPa
